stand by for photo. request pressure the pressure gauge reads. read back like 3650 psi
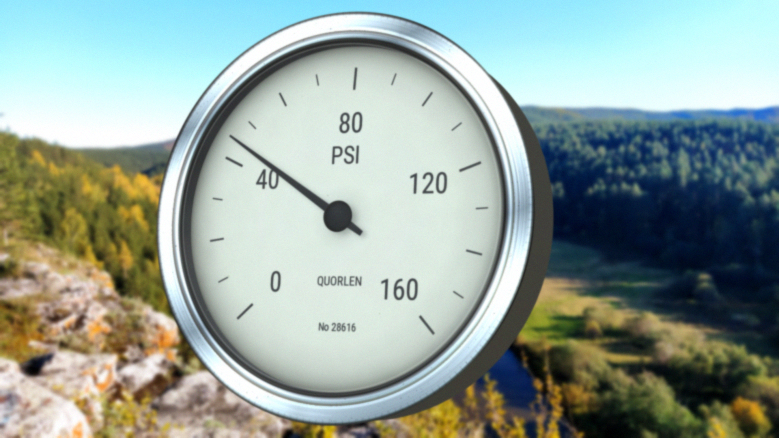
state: 45 psi
